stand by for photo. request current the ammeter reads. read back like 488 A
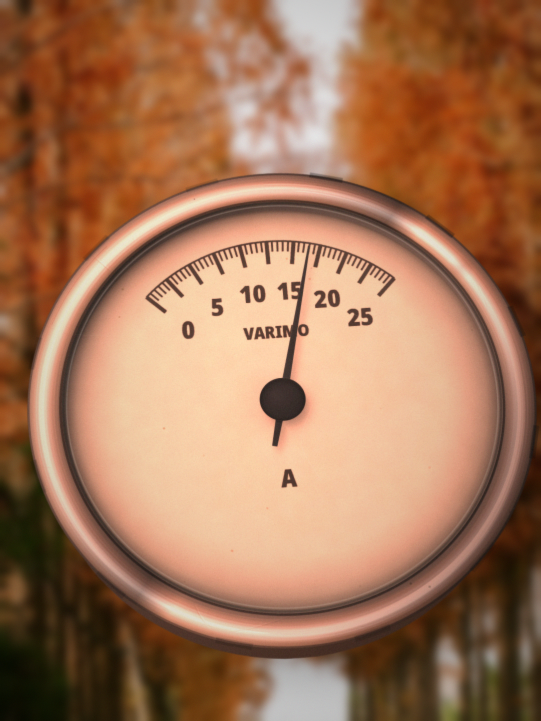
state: 16.5 A
